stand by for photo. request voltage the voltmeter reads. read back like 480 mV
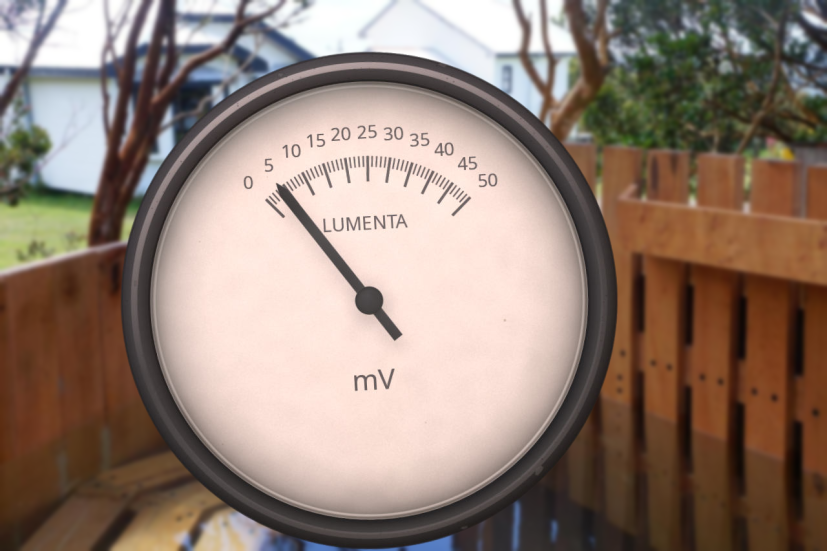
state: 4 mV
